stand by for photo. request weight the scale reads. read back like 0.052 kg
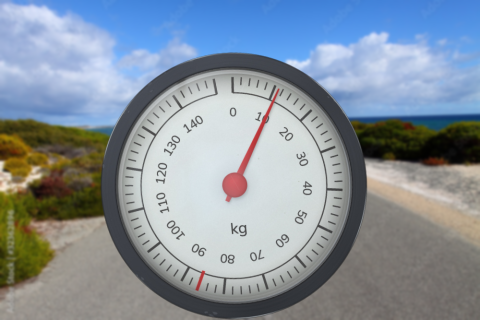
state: 11 kg
